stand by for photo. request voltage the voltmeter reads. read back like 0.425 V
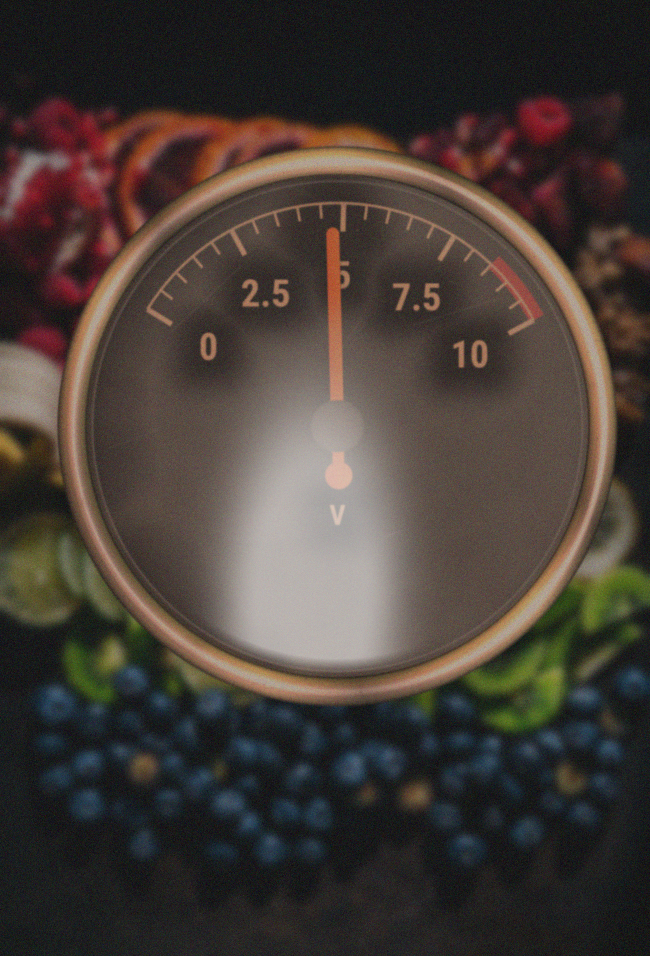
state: 4.75 V
